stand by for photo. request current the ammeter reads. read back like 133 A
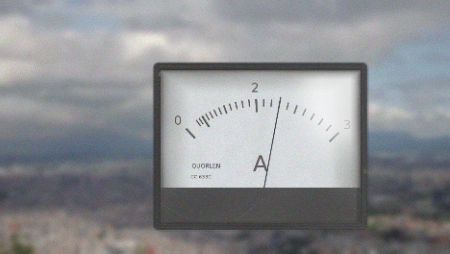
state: 2.3 A
